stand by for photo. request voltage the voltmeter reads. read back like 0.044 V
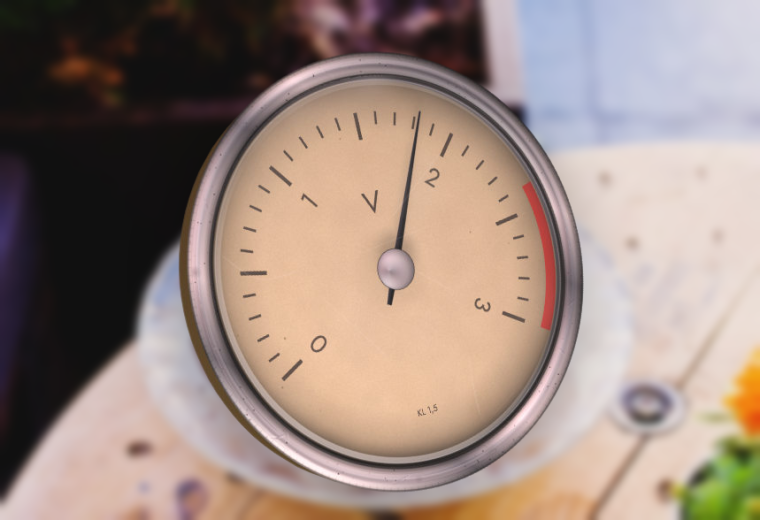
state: 1.8 V
